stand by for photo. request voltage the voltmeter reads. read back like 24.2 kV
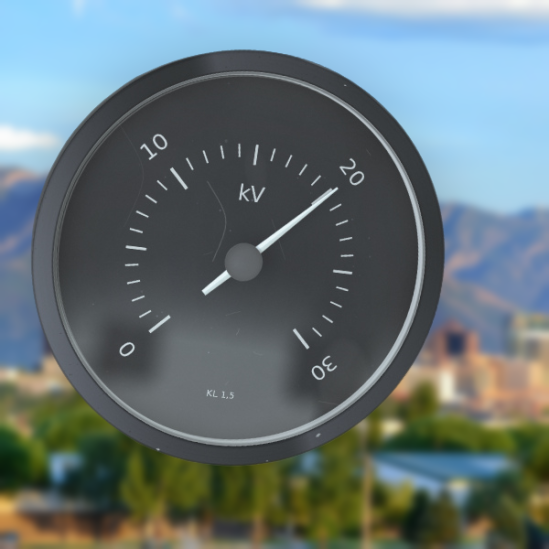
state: 20 kV
